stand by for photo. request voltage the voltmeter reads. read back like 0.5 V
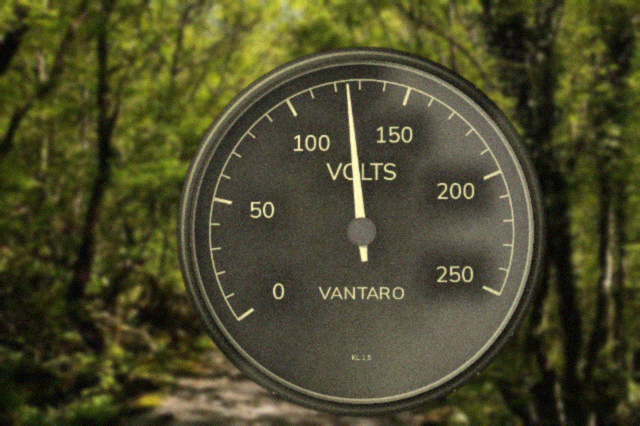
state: 125 V
